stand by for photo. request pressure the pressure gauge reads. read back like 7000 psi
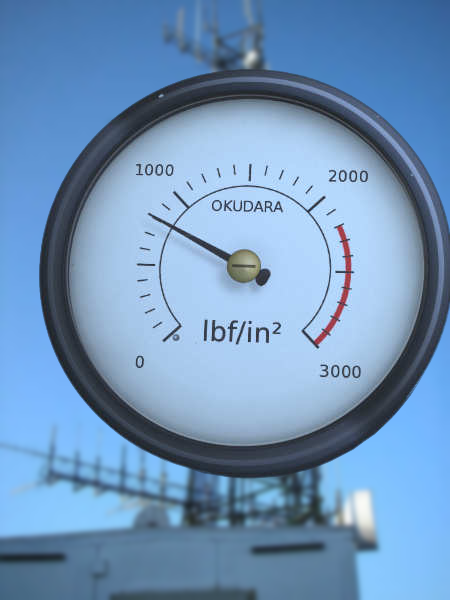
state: 800 psi
